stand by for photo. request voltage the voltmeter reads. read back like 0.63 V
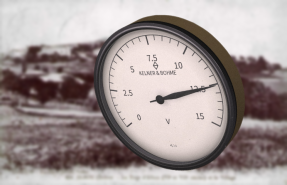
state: 12.5 V
